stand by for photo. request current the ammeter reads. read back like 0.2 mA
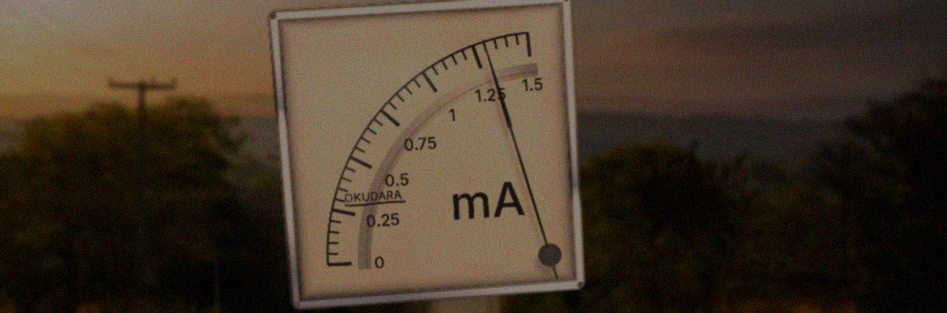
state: 1.3 mA
